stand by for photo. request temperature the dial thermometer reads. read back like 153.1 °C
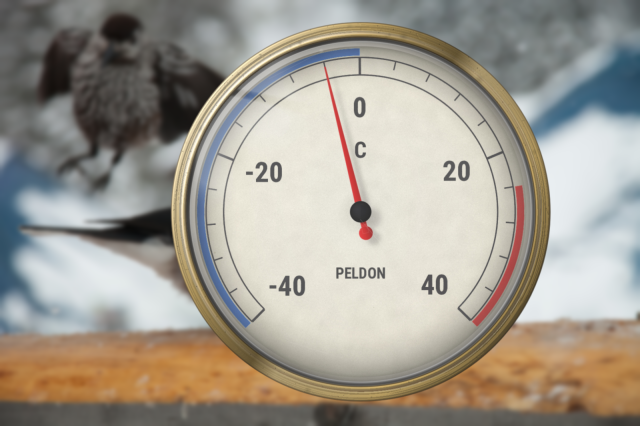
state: -4 °C
